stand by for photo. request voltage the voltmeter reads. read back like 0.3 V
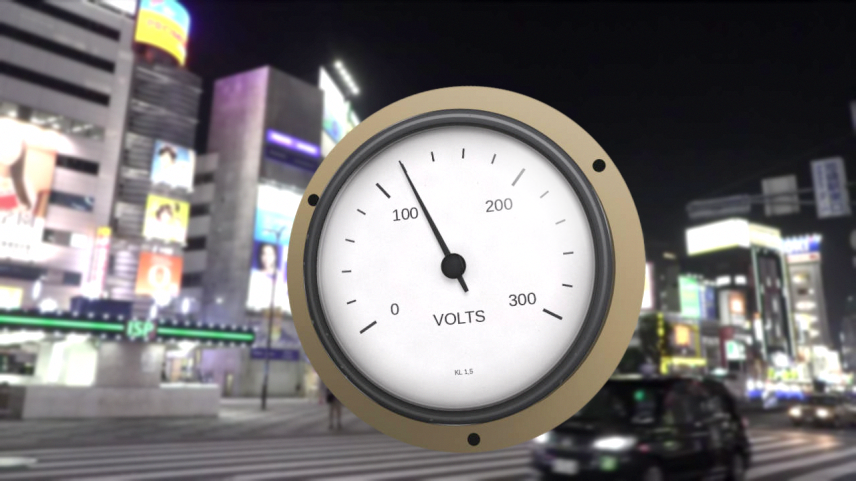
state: 120 V
